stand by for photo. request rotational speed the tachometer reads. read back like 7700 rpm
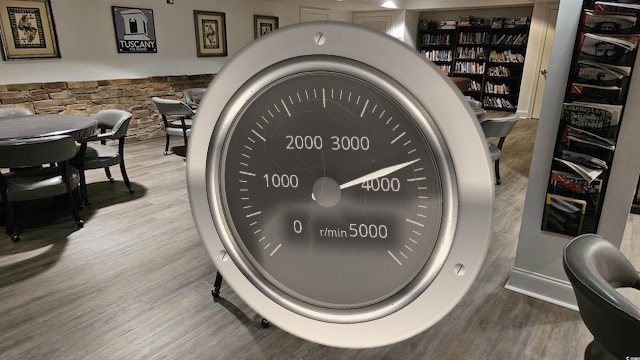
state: 3800 rpm
